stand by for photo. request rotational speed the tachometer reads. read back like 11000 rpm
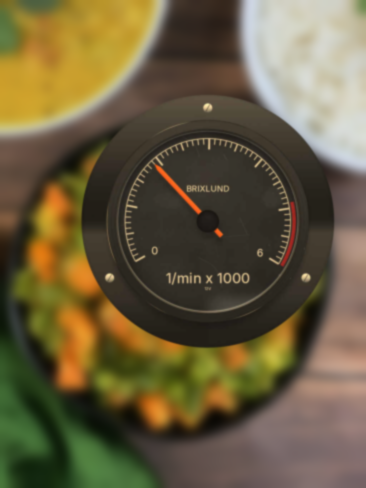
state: 1900 rpm
